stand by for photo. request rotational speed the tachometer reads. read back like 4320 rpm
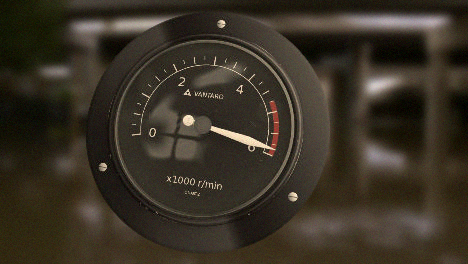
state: 5875 rpm
